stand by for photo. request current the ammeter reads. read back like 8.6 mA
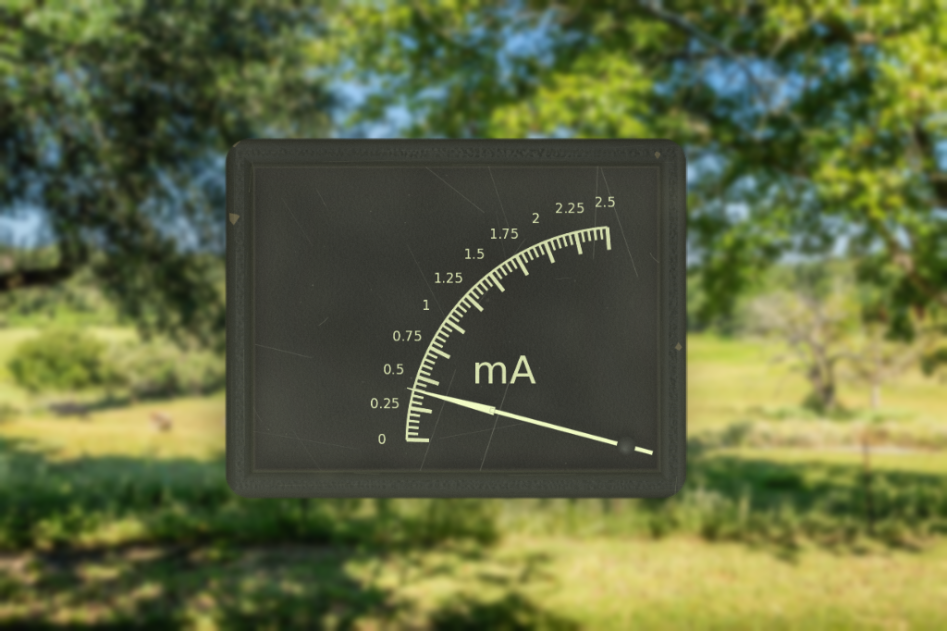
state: 0.4 mA
